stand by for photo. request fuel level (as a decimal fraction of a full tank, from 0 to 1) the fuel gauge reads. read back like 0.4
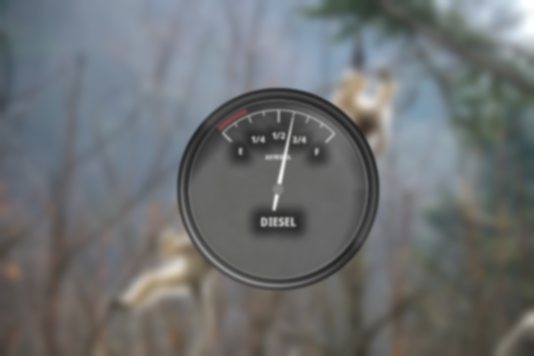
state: 0.625
